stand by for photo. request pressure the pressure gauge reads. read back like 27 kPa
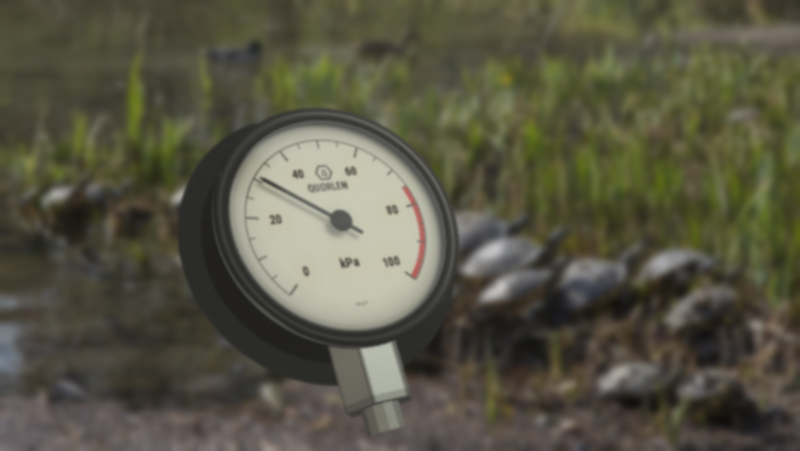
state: 30 kPa
